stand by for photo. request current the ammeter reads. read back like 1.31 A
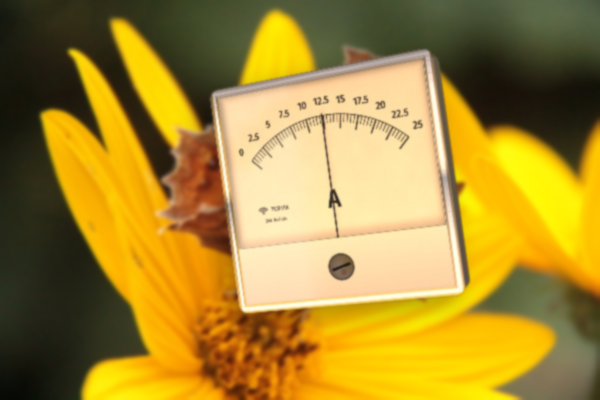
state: 12.5 A
